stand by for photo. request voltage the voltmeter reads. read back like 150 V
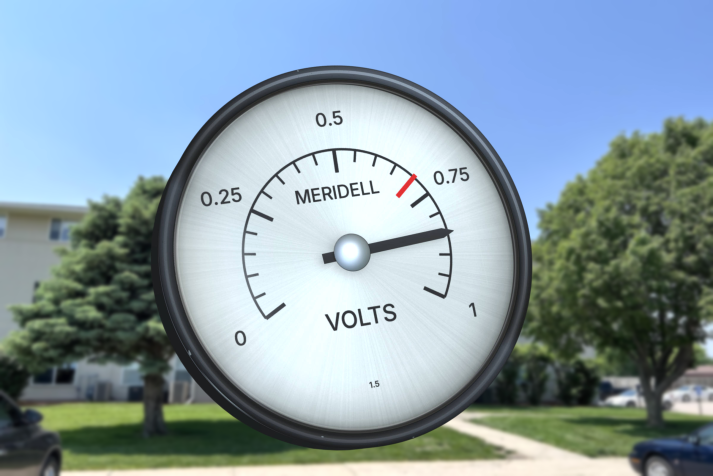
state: 0.85 V
